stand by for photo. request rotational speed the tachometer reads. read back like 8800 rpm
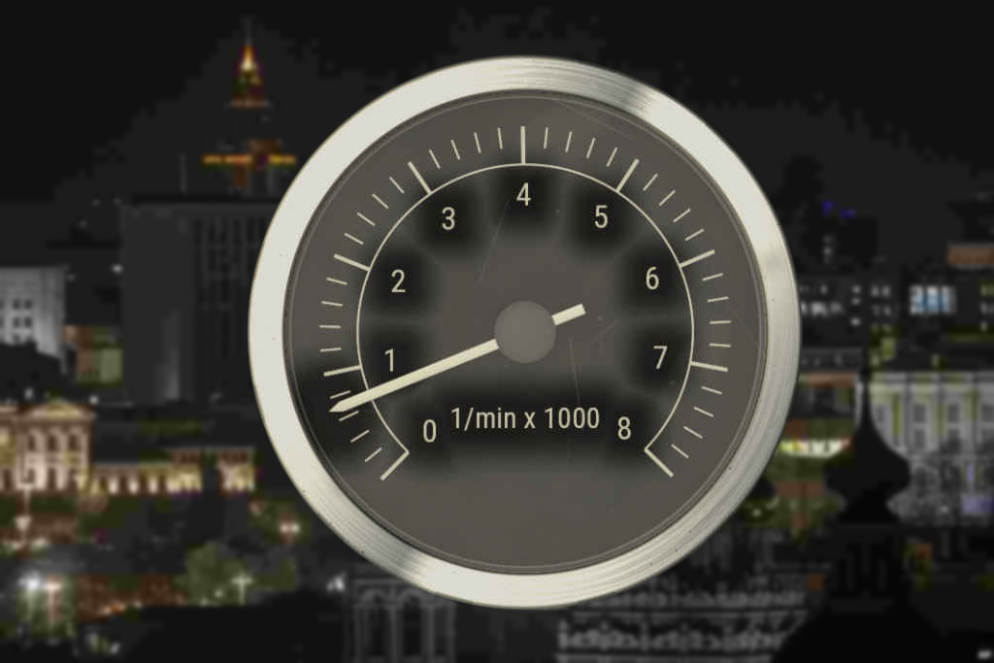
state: 700 rpm
